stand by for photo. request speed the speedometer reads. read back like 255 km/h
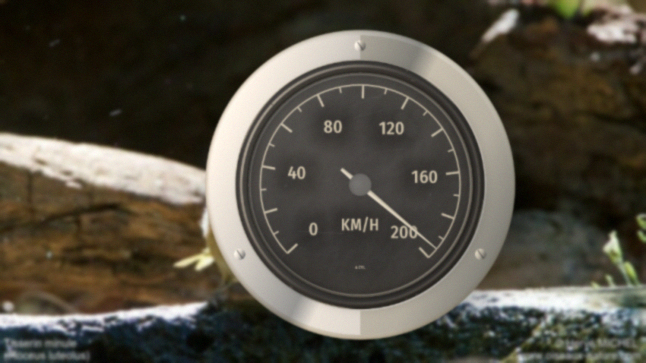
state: 195 km/h
